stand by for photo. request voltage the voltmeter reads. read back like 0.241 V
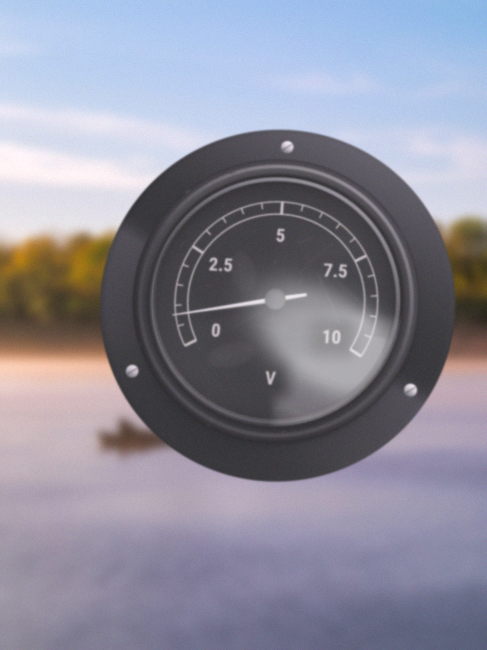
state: 0.75 V
